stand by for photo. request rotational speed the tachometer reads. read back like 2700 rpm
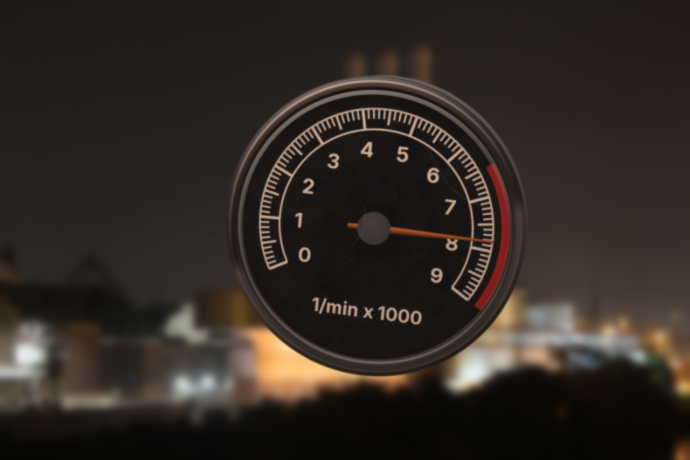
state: 7800 rpm
